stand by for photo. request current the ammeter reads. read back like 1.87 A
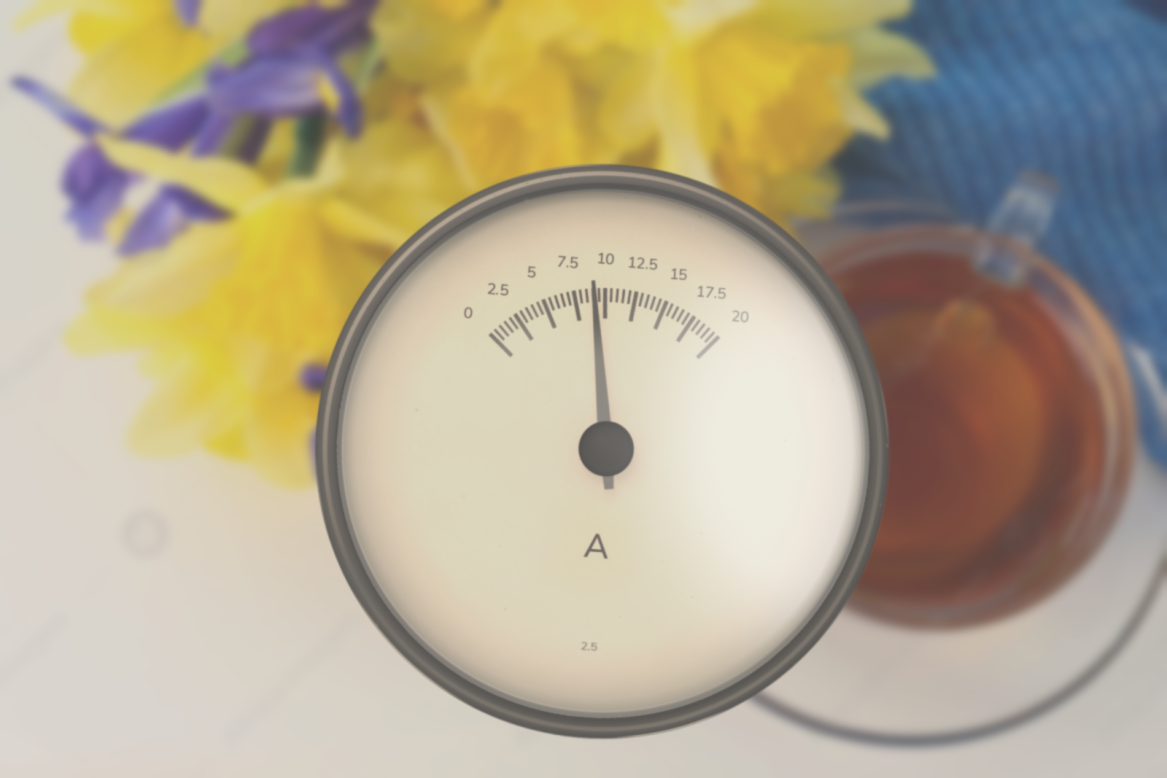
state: 9 A
